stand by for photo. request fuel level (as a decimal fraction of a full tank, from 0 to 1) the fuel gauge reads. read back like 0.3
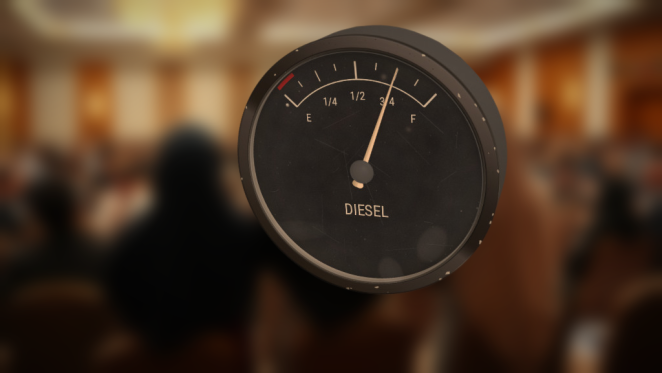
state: 0.75
